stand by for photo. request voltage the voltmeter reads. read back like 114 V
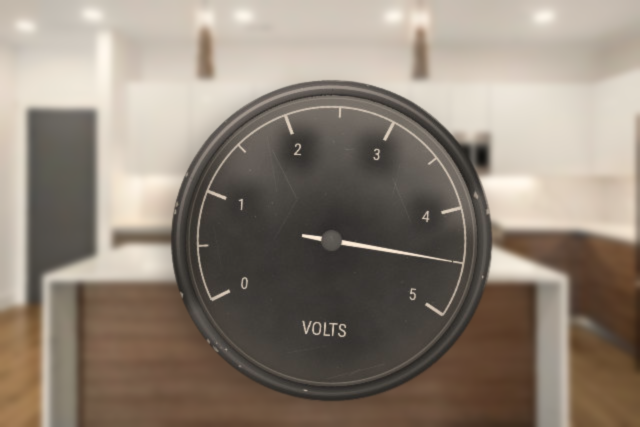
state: 4.5 V
